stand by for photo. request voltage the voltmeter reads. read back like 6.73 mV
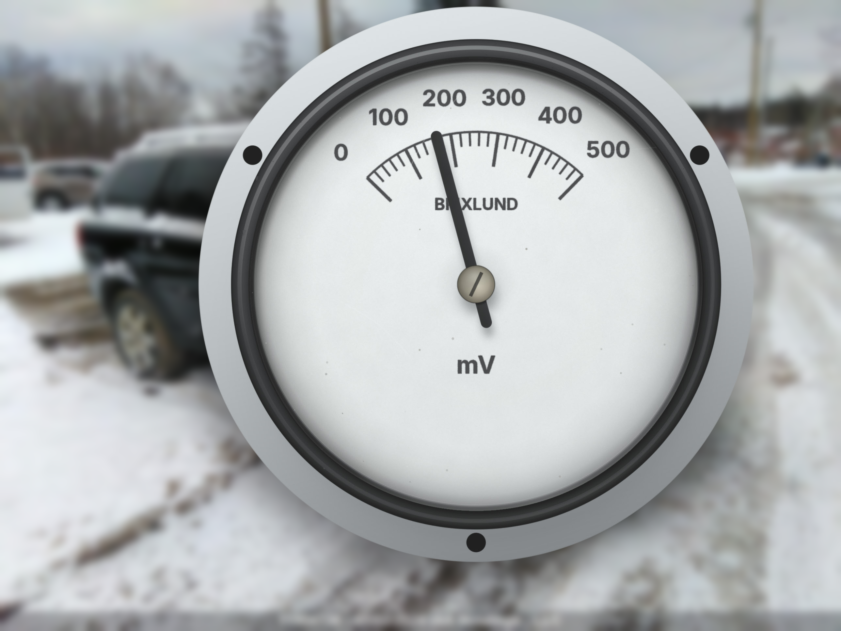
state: 170 mV
